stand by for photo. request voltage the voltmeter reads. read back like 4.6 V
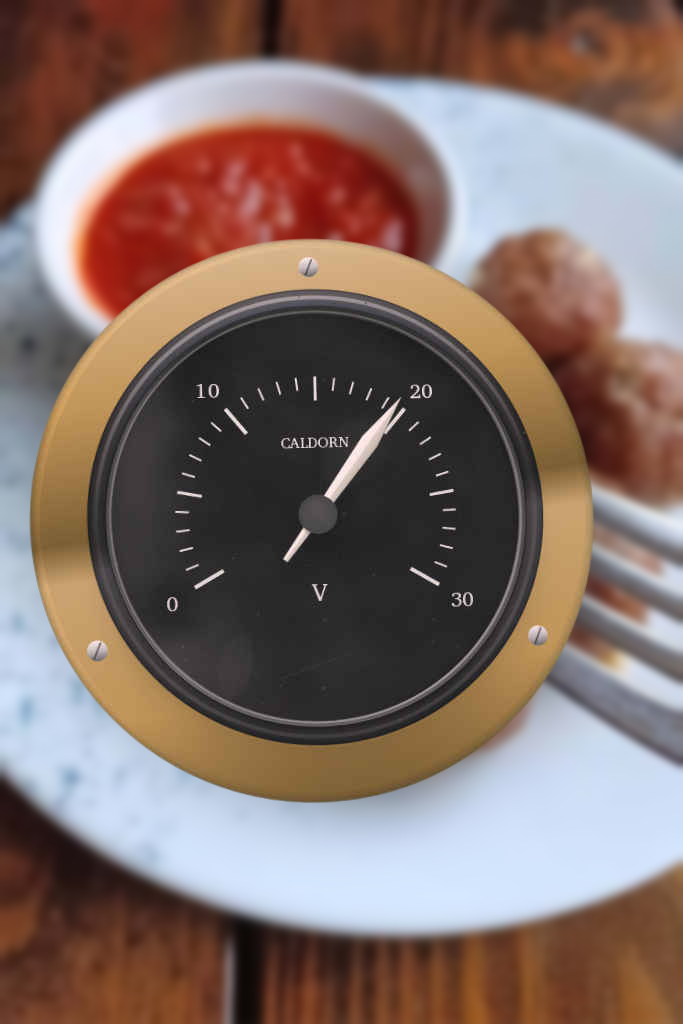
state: 19.5 V
